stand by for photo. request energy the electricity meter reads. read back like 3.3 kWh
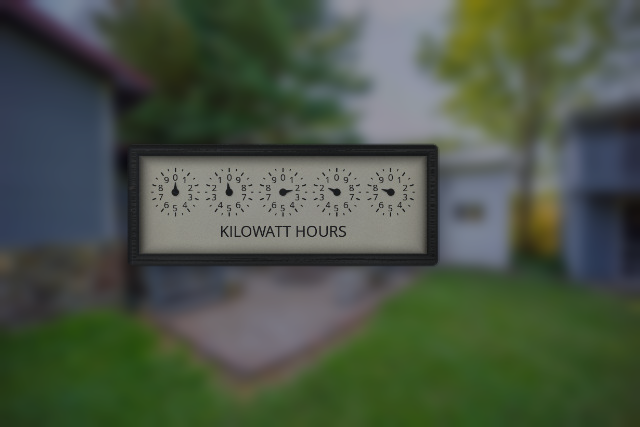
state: 218 kWh
